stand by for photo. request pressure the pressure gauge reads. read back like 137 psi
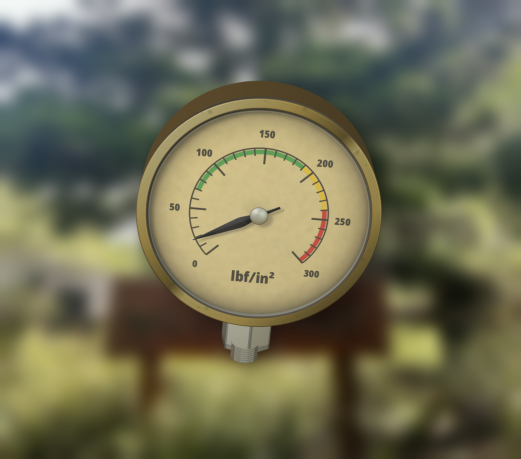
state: 20 psi
